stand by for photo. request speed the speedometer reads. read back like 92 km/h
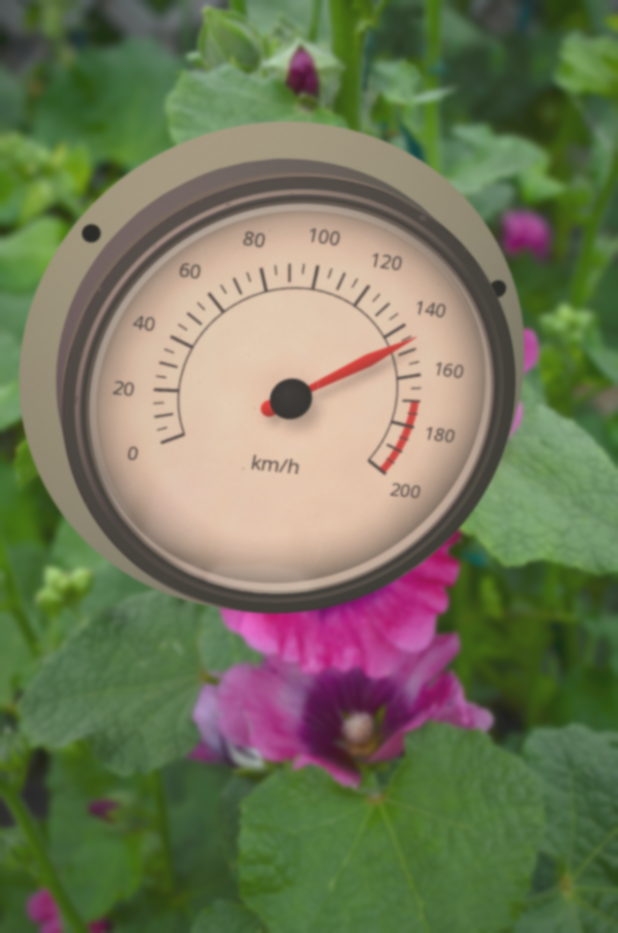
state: 145 km/h
